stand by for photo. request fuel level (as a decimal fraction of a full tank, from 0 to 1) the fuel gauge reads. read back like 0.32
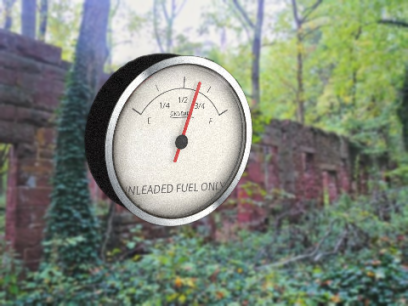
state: 0.625
